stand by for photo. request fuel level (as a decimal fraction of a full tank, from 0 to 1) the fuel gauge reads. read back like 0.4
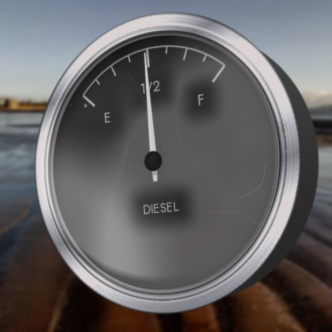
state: 0.5
